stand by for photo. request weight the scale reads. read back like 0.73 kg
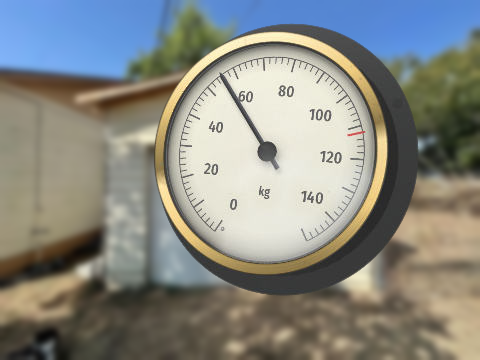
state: 56 kg
